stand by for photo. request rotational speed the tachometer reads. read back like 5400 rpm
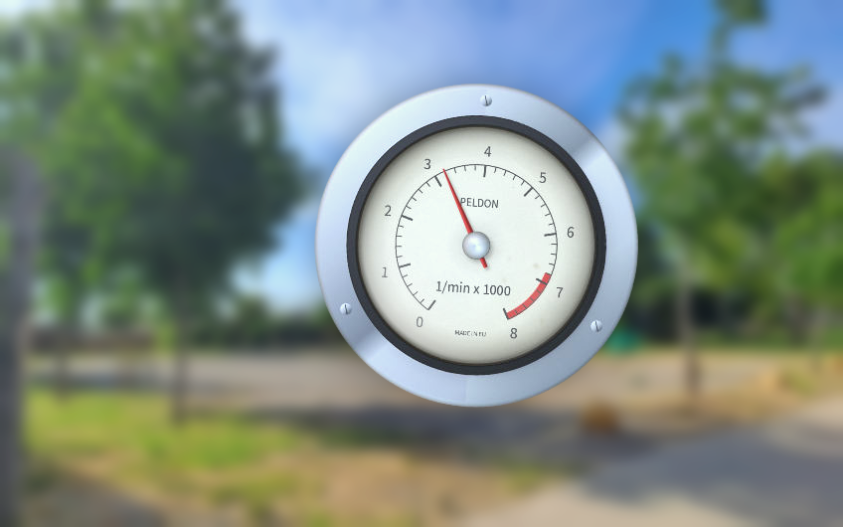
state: 3200 rpm
